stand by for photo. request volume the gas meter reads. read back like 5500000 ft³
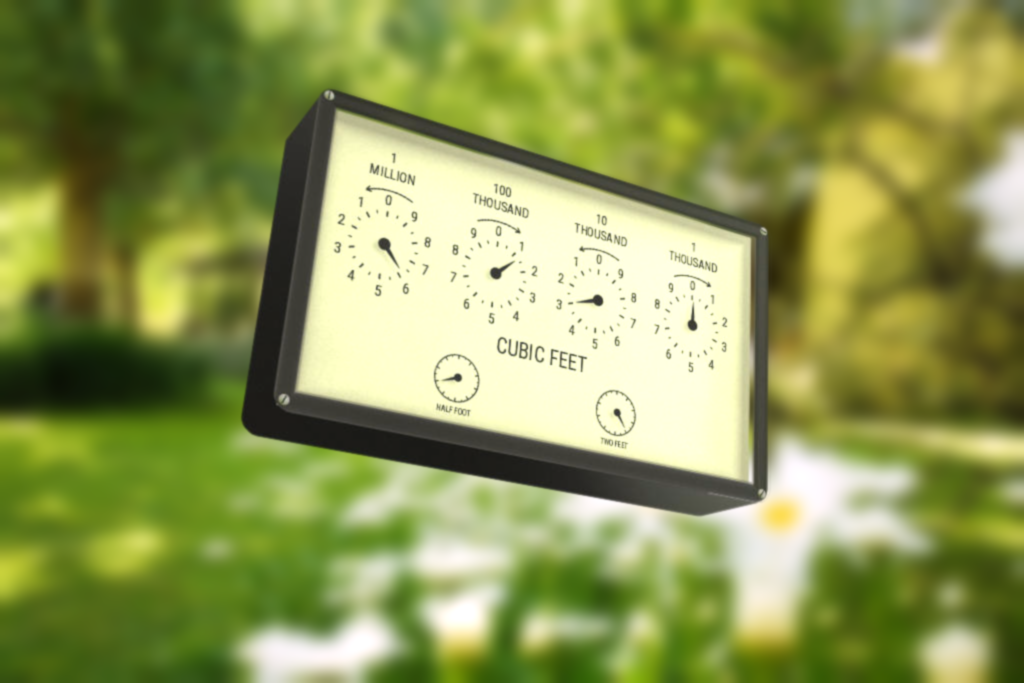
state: 613000 ft³
